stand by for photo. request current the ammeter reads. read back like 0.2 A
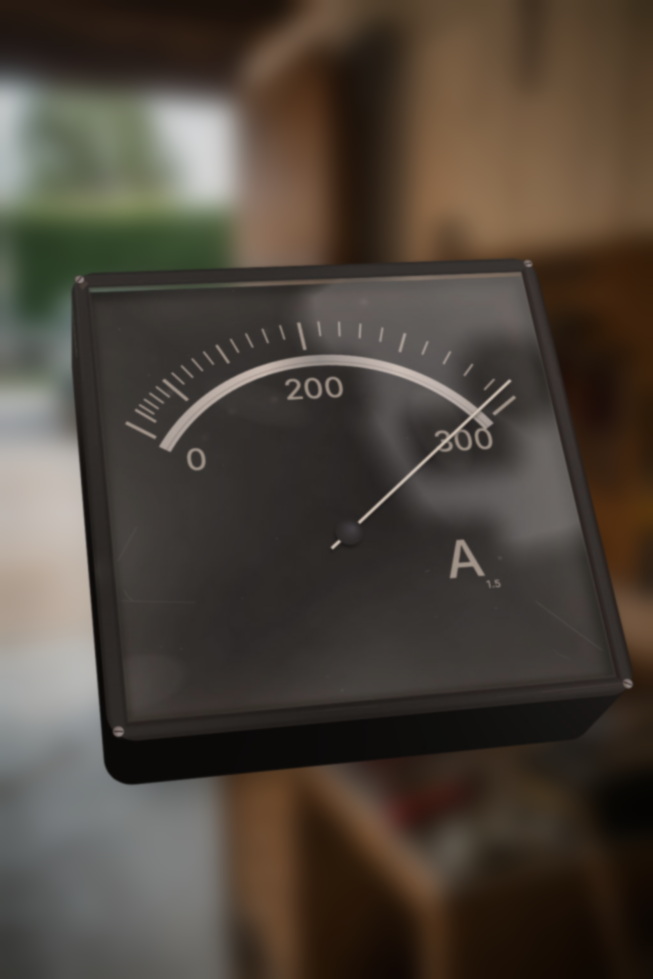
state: 295 A
